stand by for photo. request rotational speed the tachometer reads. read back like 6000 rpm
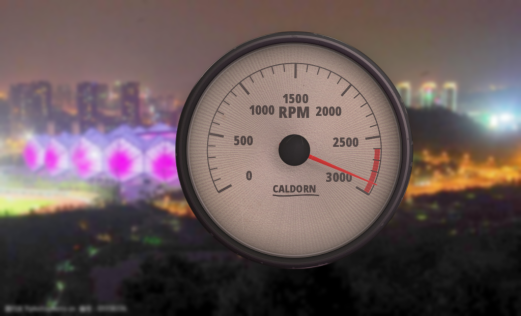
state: 2900 rpm
